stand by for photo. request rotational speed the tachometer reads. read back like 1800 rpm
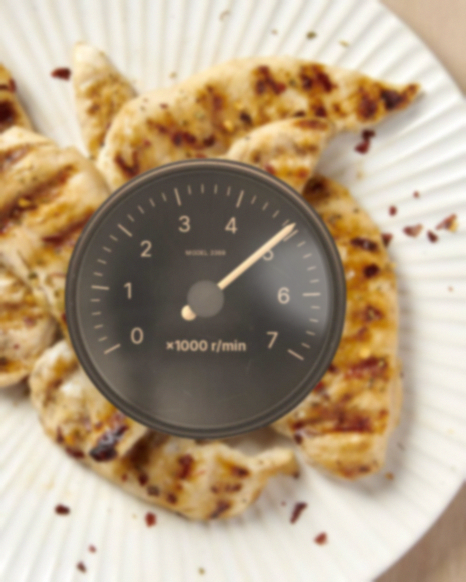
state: 4900 rpm
